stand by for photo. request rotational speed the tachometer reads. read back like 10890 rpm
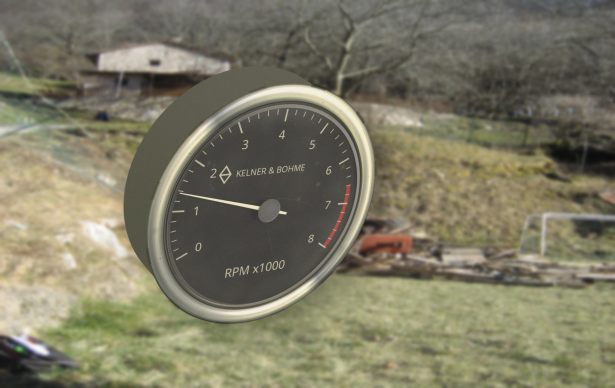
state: 1400 rpm
